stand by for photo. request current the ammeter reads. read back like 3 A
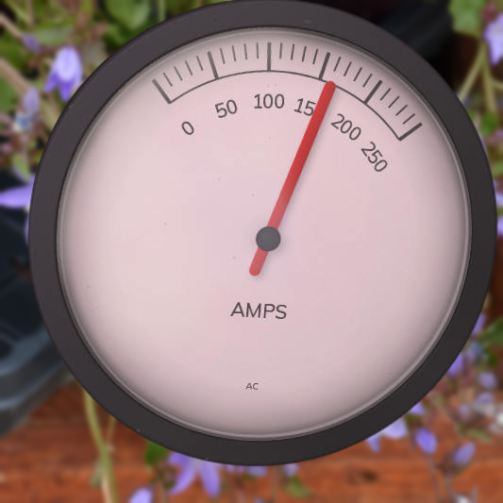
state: 160 A
